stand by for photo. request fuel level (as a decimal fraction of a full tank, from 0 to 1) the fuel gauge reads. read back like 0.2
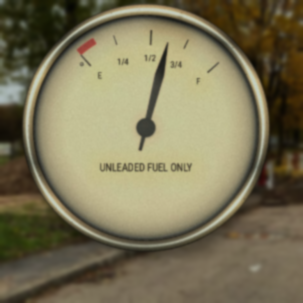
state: 0.625
